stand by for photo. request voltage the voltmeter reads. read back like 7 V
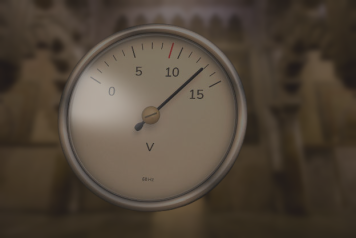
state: 13 V
